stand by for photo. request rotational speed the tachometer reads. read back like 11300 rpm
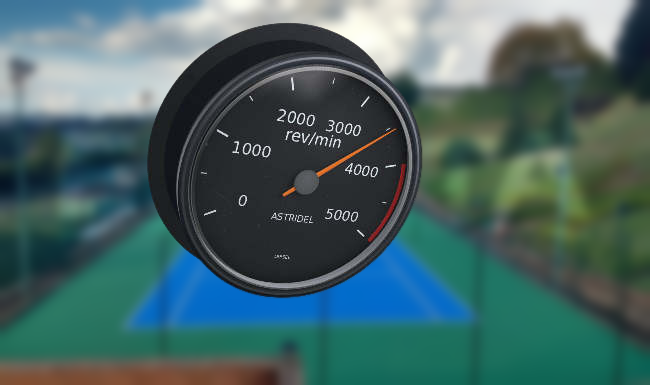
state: 3500 rpm
